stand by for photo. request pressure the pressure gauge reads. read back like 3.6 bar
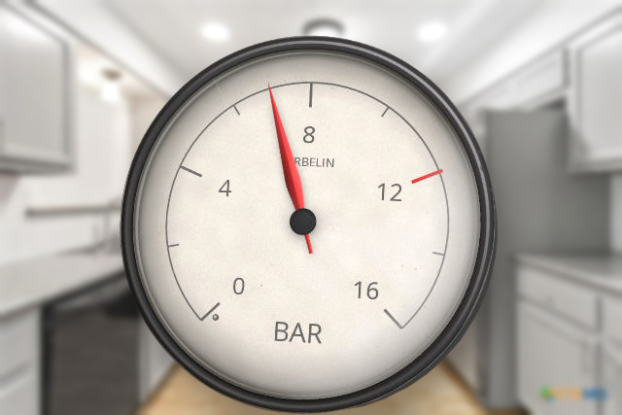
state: 7 bar
